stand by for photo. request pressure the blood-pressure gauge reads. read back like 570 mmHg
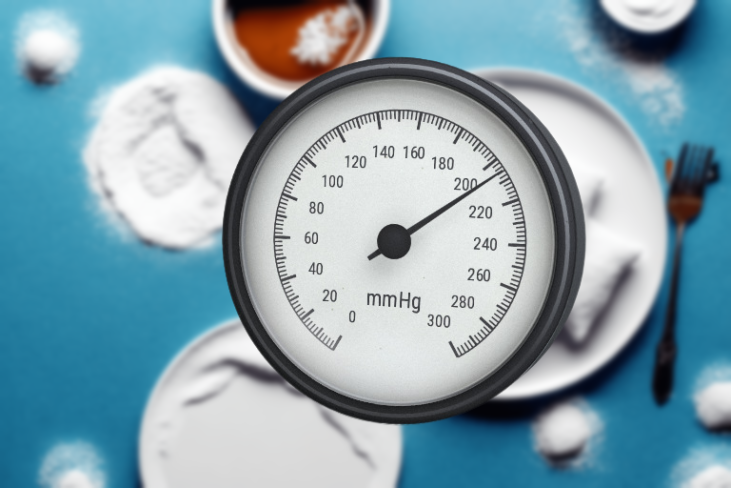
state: 206 mmHg
